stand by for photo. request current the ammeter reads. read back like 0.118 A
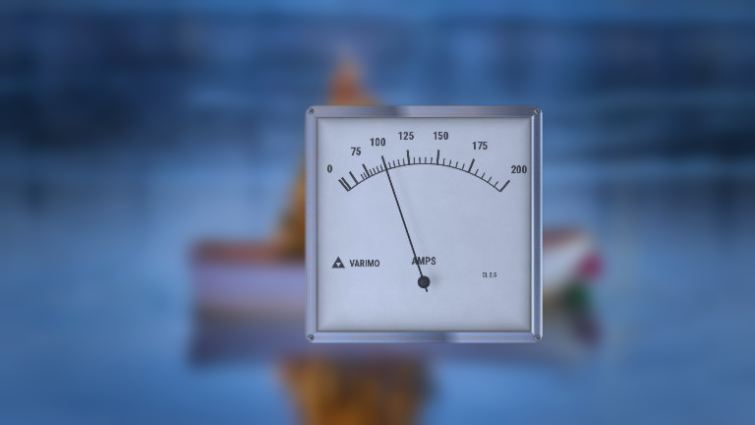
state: 100 A
